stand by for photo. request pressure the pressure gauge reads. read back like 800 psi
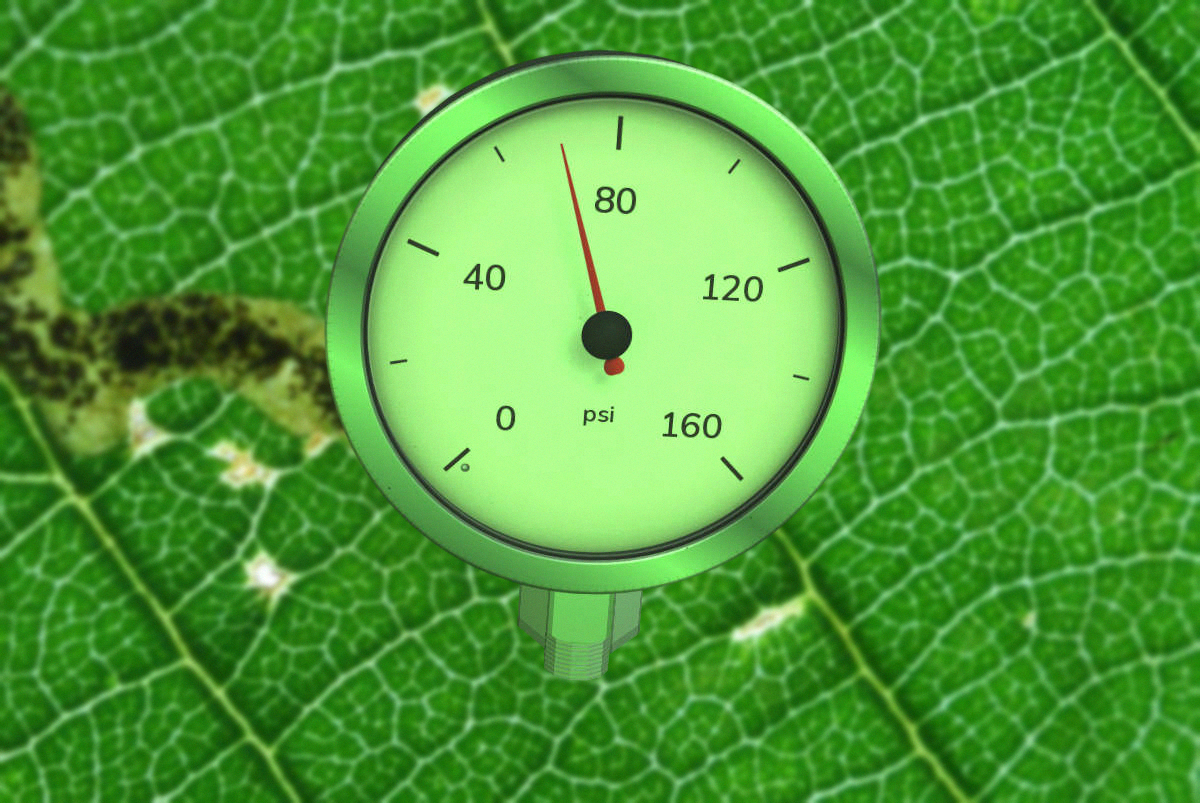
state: 70 psi
